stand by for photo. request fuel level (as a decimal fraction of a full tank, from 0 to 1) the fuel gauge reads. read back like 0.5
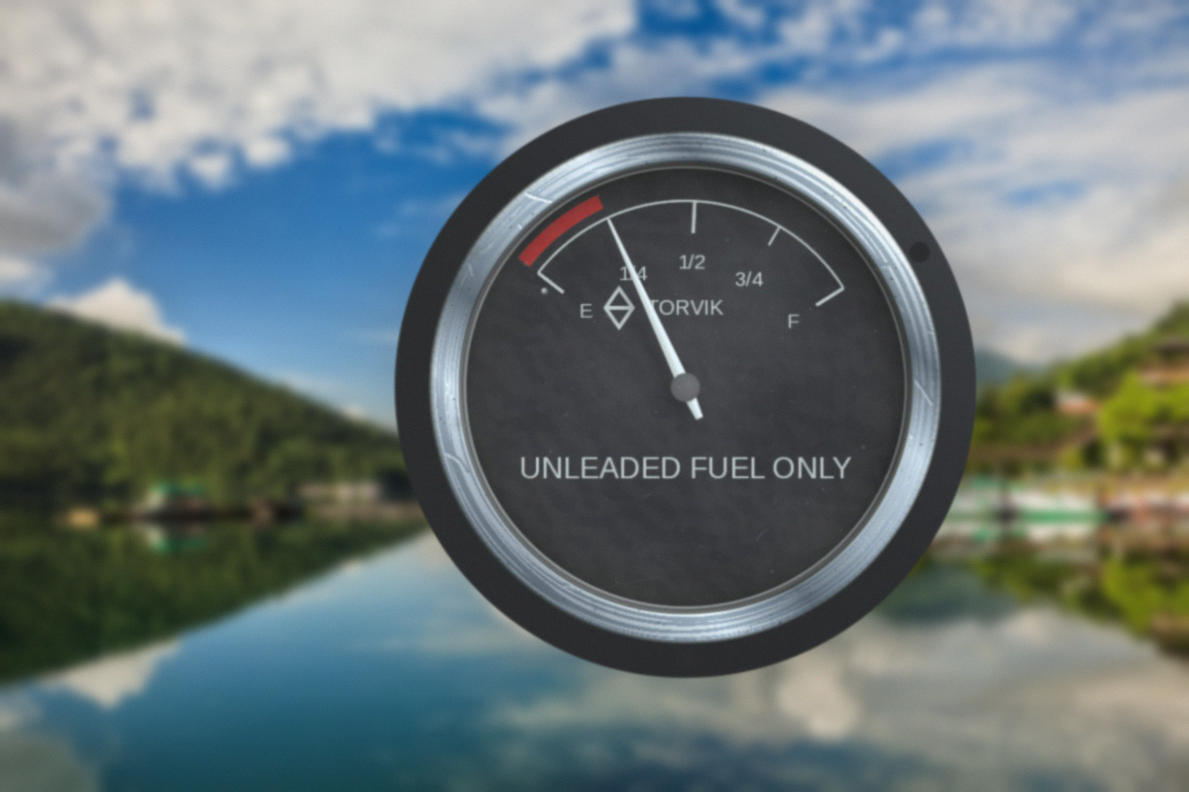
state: 0.25
